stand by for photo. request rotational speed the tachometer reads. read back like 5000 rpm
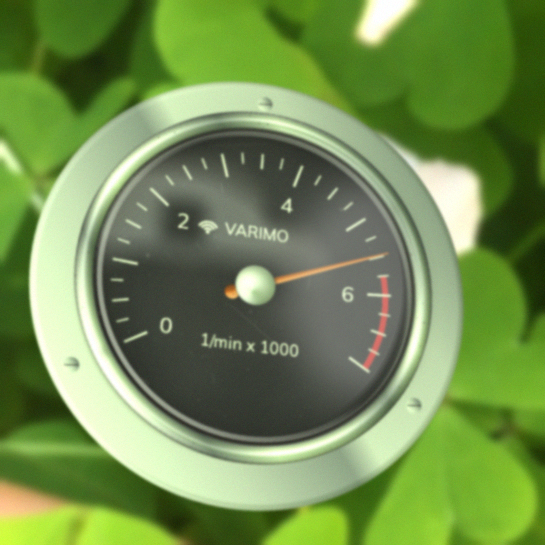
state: 5500 rpm
